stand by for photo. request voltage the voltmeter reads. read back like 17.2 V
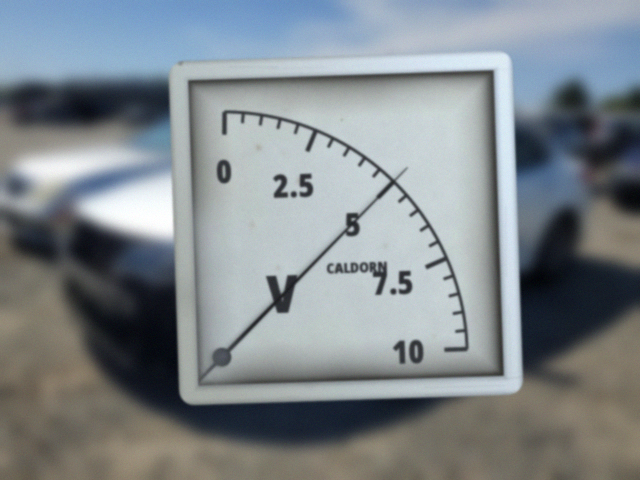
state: 5 V
